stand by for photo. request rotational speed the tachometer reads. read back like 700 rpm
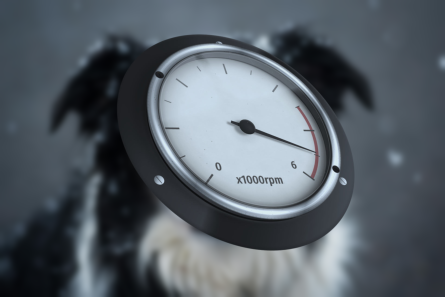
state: 5500 rpm
